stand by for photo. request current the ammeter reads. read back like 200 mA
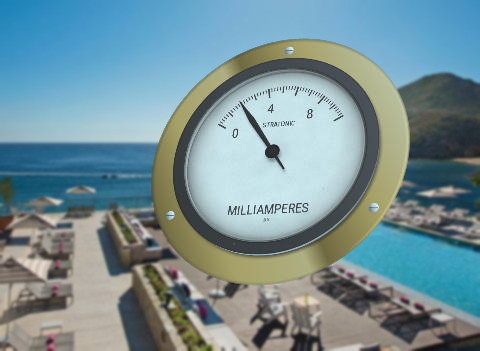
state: 2 mA
